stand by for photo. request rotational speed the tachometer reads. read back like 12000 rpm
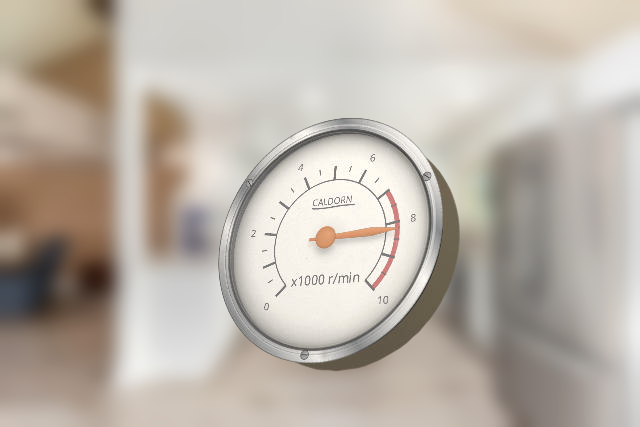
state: 8250 rpm
